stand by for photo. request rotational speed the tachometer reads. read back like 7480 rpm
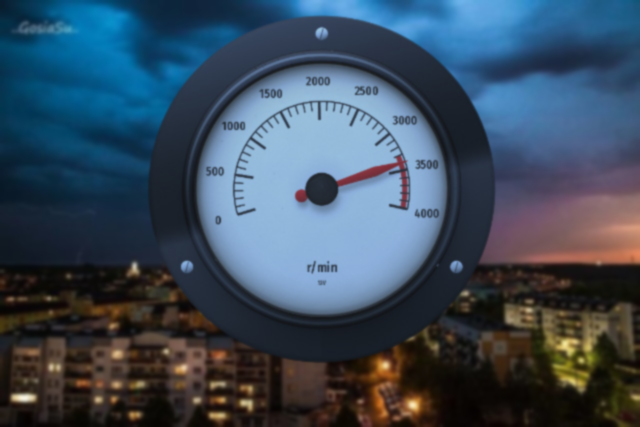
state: 3400 rpm
